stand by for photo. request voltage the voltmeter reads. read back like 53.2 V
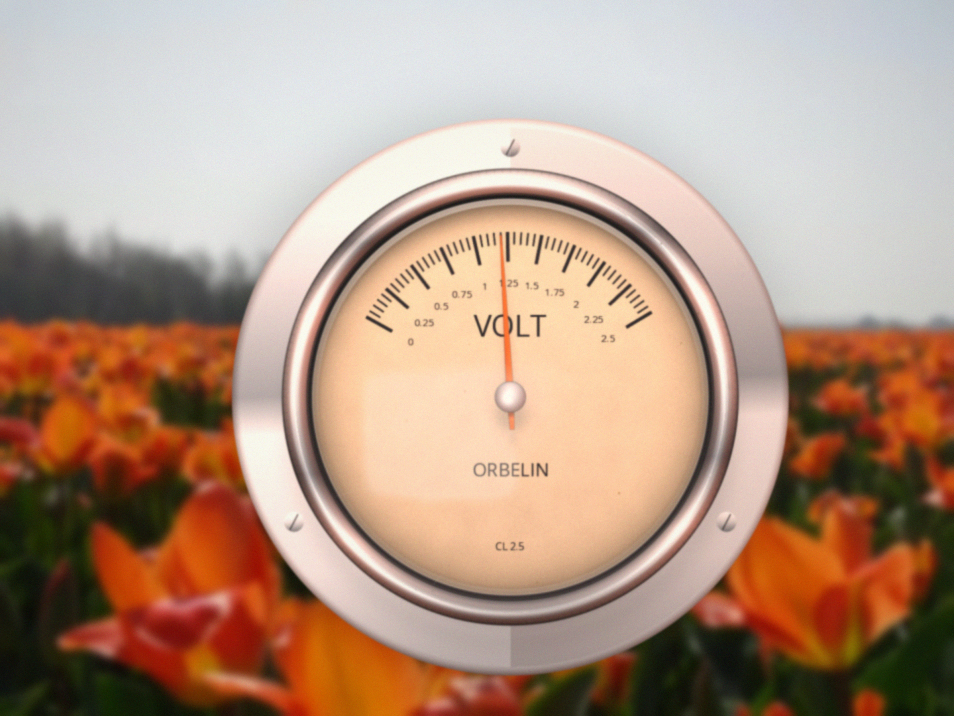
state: 1.2 V
